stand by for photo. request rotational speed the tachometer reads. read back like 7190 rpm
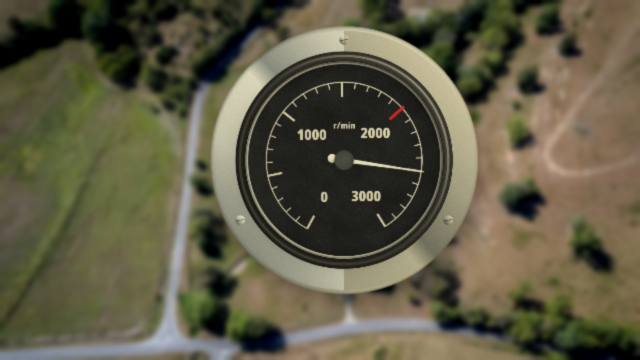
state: 2500 rpm
